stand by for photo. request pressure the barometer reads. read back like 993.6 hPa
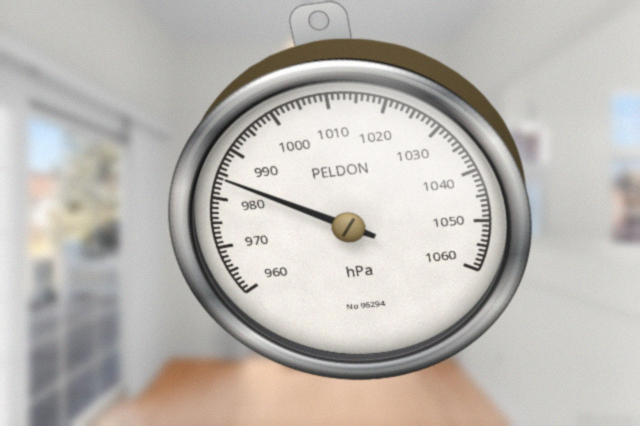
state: 985 hPa
